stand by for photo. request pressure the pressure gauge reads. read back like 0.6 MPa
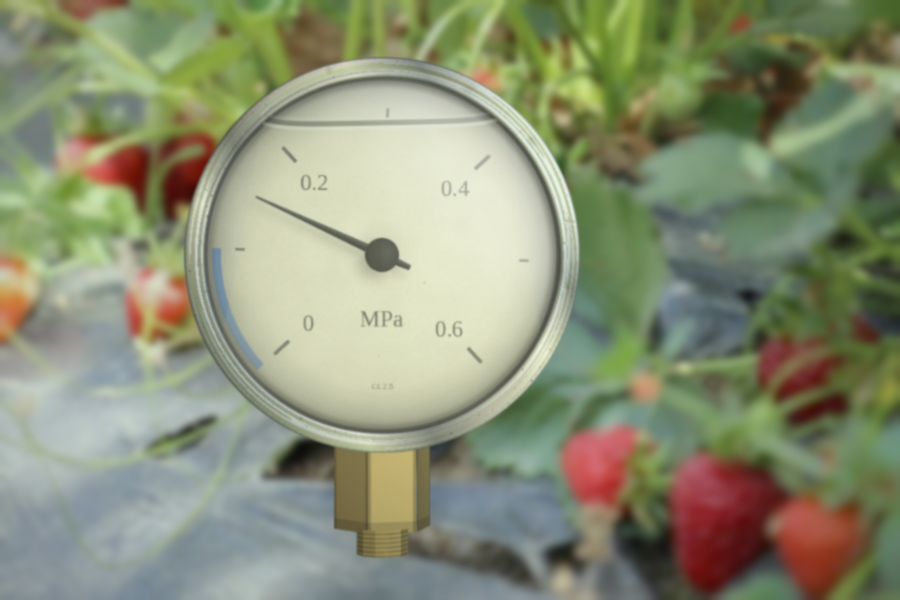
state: 0.15 MPa
